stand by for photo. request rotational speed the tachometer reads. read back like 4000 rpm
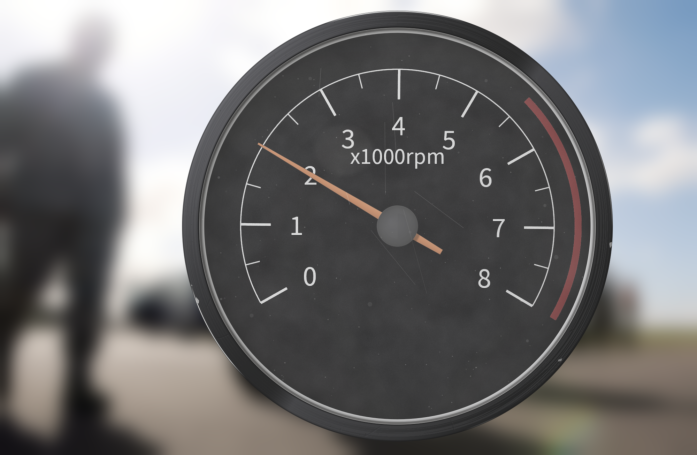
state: 2000 rpm
